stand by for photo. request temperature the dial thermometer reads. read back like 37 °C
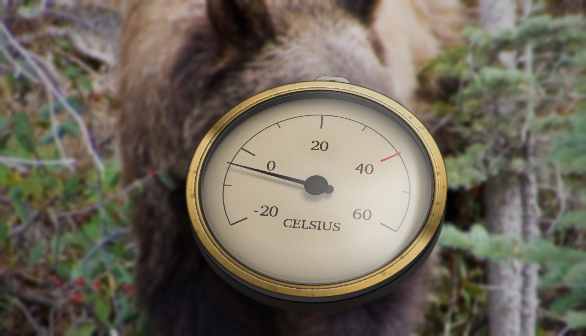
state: -5 °C
